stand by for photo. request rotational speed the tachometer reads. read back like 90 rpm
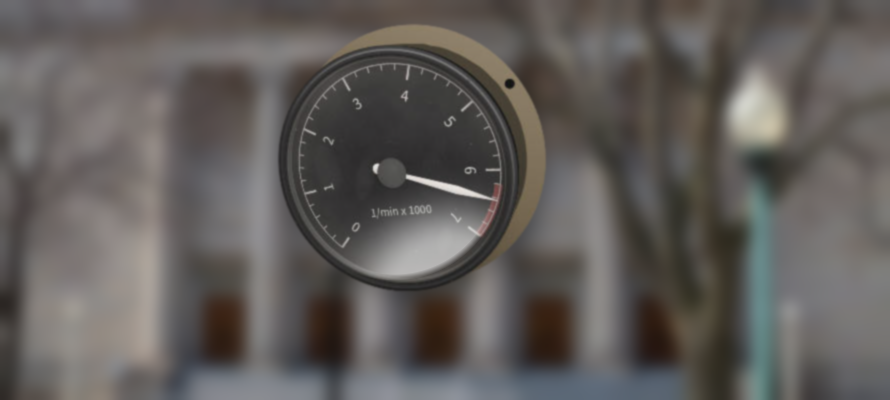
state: 6400 rpm
